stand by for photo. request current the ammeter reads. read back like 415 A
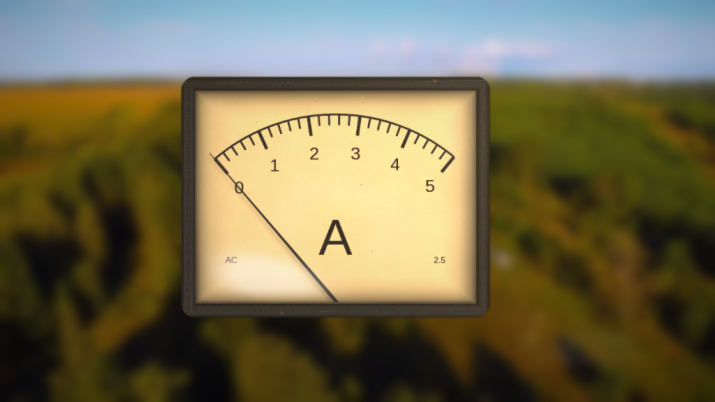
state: 0 A
